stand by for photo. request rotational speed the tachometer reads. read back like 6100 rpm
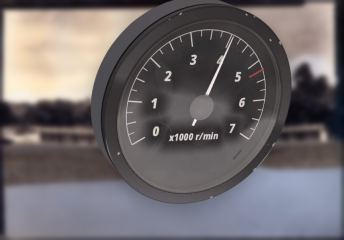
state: 4000 rpm
